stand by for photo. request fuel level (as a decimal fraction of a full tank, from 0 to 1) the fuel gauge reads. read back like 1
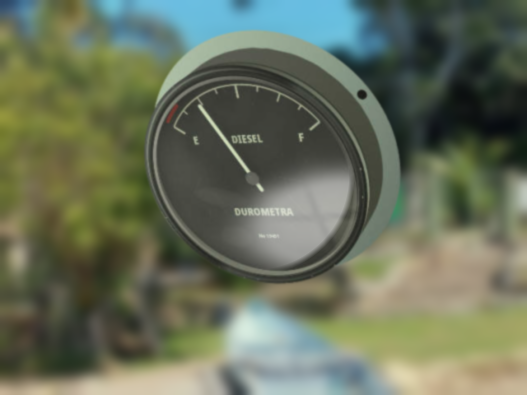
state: 0.25
